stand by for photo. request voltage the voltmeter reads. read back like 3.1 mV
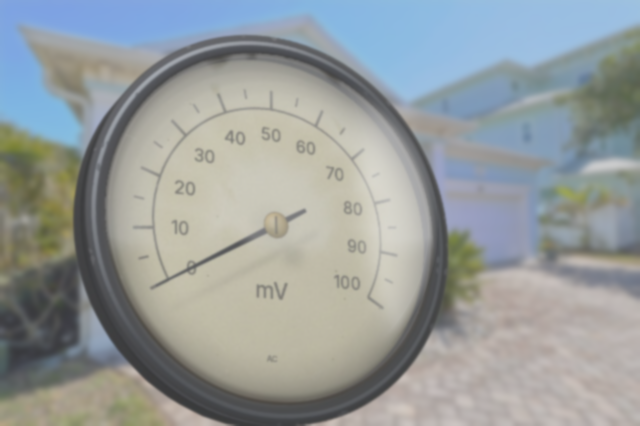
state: 0 mV
